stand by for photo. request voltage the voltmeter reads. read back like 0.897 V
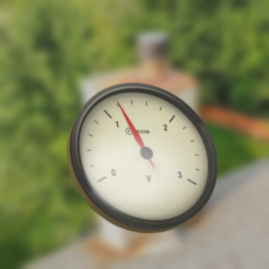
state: 1.2 V
